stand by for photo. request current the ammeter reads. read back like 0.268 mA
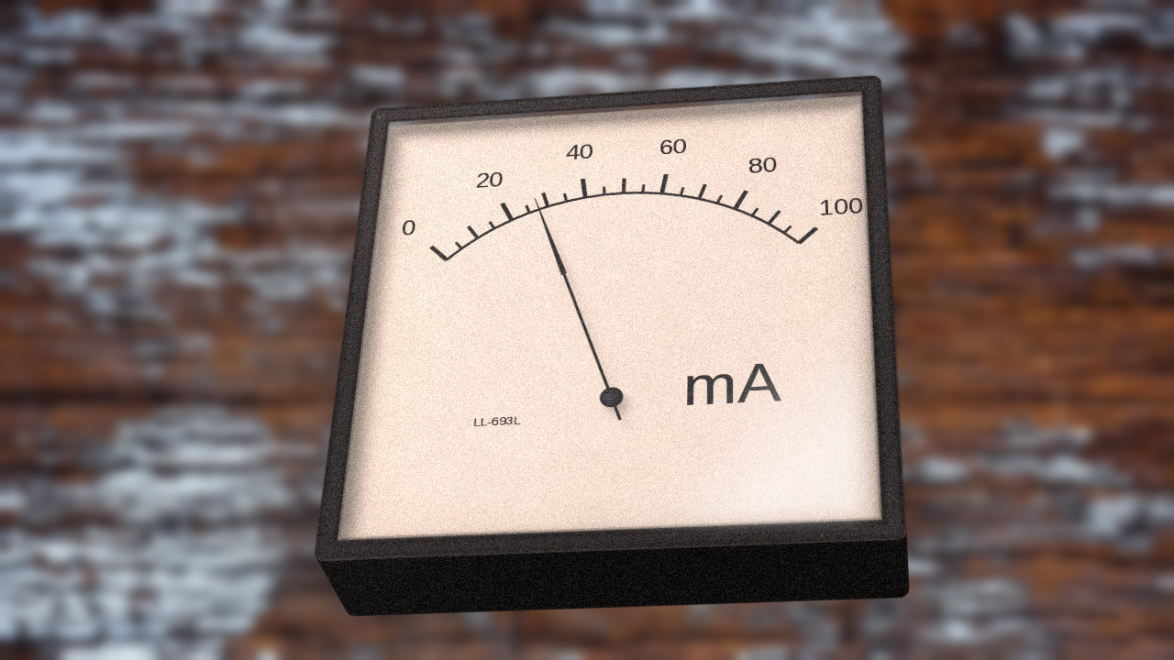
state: 27.5 mA
